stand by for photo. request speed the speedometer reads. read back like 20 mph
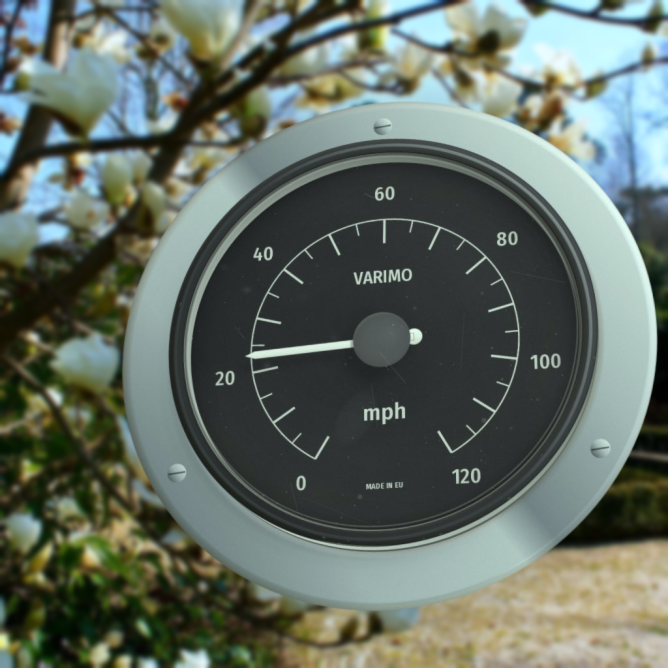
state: 22.5 mph
